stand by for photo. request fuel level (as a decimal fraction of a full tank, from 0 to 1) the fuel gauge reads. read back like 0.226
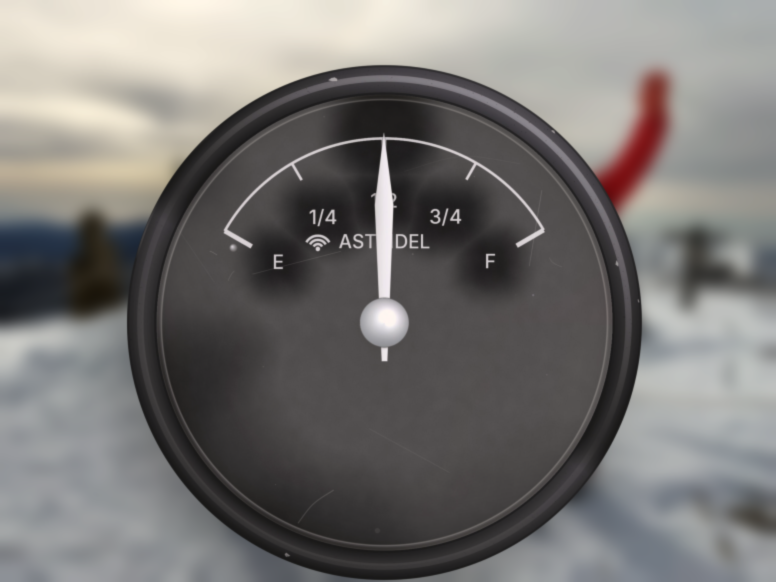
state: 0.5
